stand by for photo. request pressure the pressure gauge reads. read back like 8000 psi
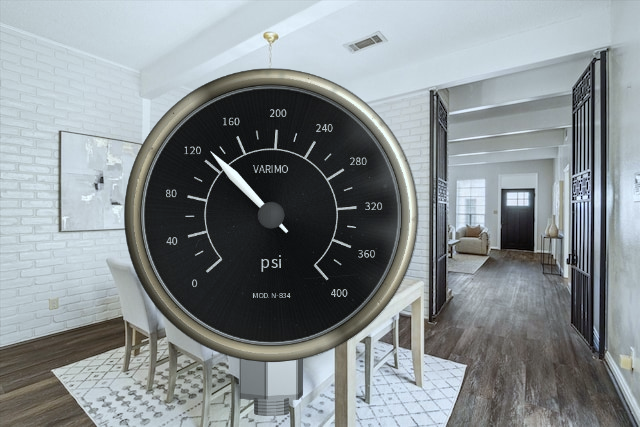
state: 130 psi
